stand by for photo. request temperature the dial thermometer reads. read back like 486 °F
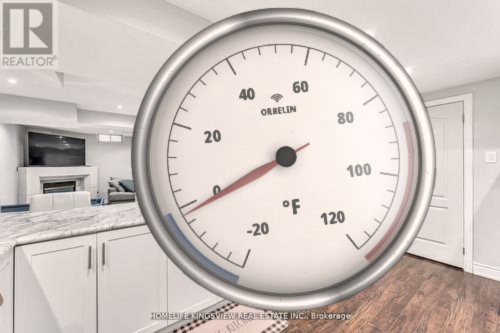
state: -2 °F
